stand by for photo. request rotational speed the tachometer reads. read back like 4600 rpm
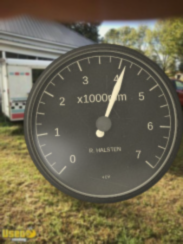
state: 4125 rpm
